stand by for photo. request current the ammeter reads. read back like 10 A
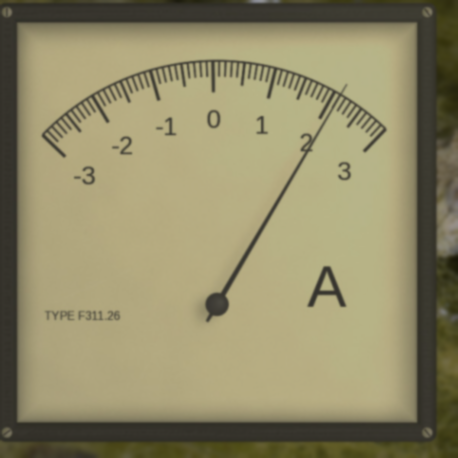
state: 2.1 A
